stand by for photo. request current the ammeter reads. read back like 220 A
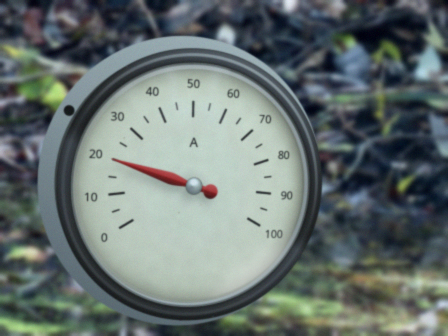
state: 20 A
